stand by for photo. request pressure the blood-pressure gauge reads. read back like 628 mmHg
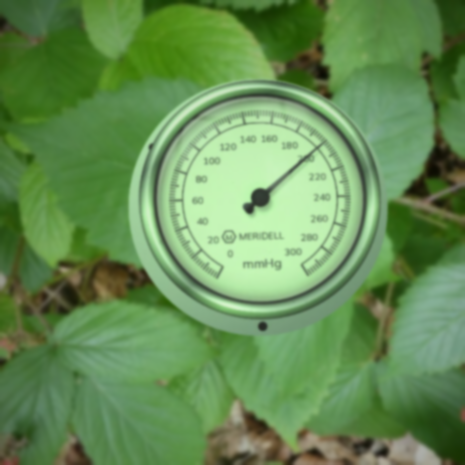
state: 200 mmHg
